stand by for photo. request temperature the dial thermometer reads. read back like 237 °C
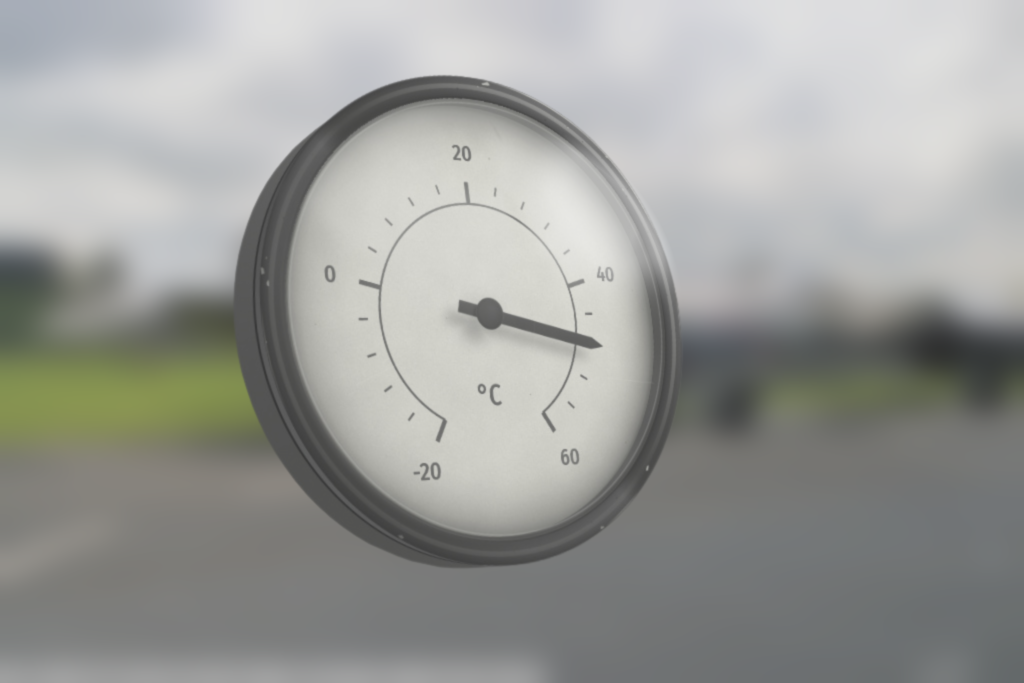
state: 48 °C
